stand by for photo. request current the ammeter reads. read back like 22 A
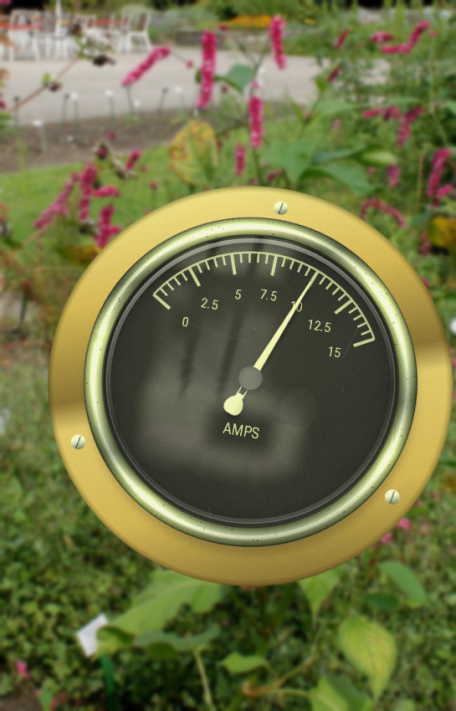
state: 10 A
